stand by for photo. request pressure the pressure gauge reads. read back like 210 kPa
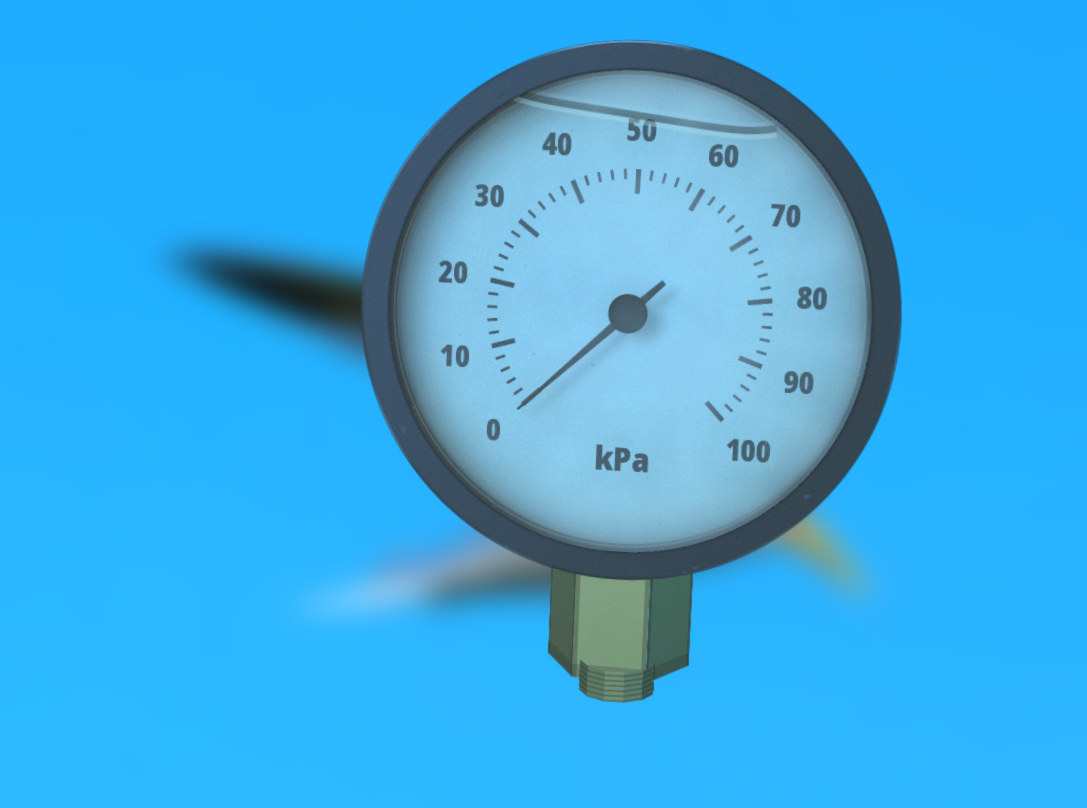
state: 0 kPa
